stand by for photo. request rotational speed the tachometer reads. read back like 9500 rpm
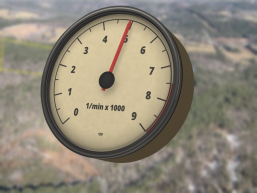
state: 5000 rpm
